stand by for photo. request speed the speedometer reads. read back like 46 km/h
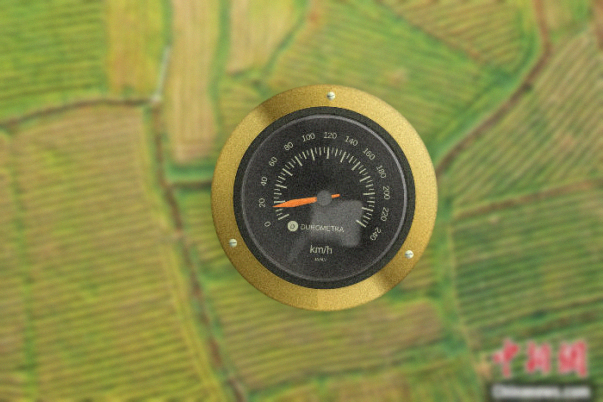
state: 15 km/h
